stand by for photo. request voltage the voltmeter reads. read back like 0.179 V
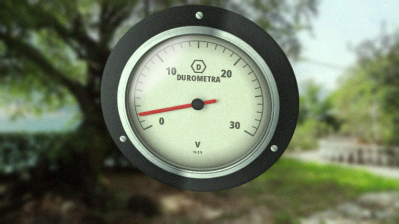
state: 2 V
